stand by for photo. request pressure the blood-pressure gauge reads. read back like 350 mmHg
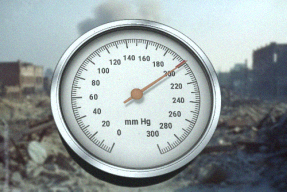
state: 200 mmHg
